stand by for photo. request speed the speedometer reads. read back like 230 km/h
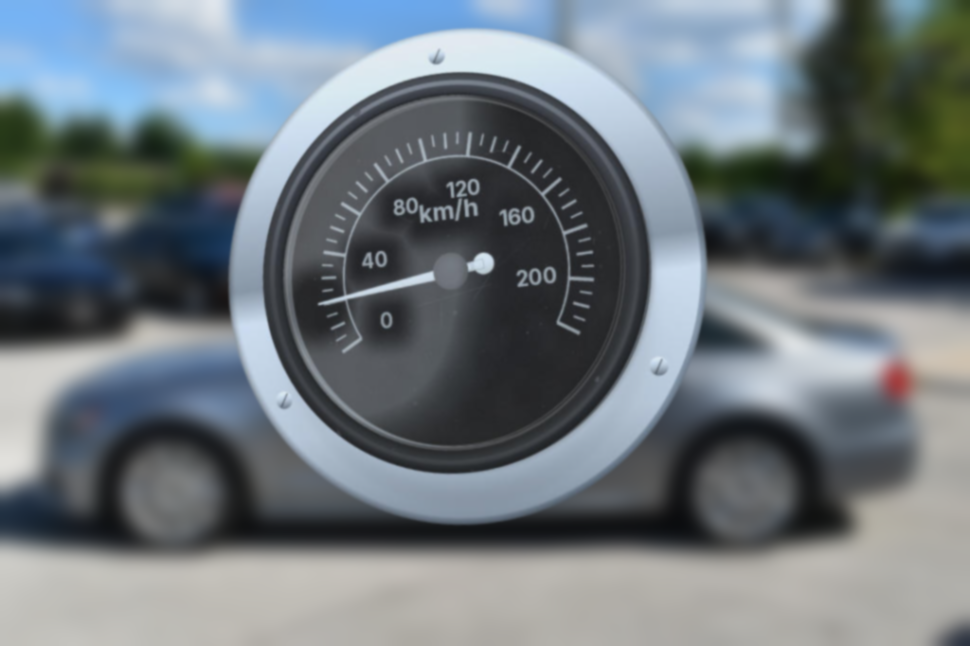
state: 20 km/h
